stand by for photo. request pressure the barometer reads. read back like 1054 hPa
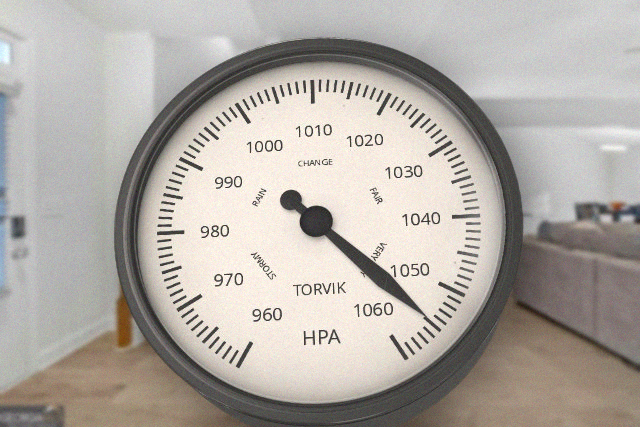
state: 1055 hPa
